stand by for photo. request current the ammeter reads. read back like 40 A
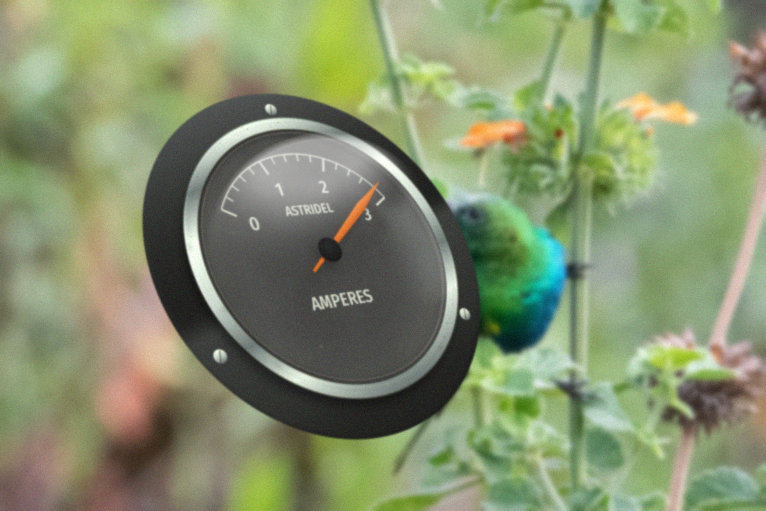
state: 2.8 A
